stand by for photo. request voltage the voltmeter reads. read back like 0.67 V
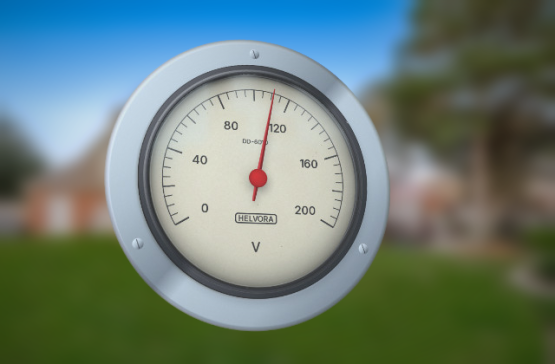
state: 110 V
